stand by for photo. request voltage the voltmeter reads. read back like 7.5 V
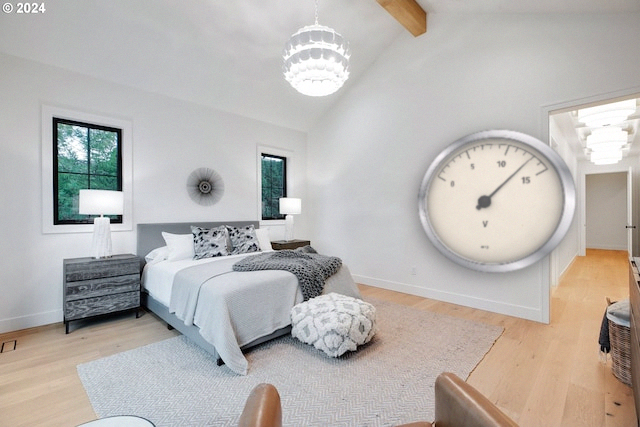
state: 13 V
